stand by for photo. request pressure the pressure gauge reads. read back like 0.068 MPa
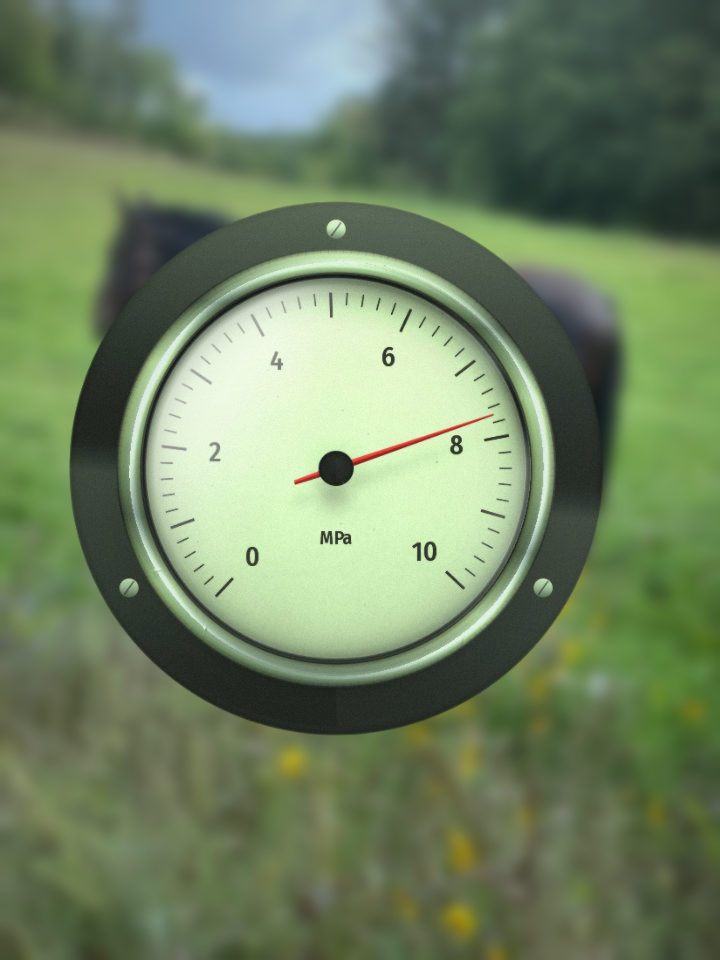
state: 7.7 MPa
